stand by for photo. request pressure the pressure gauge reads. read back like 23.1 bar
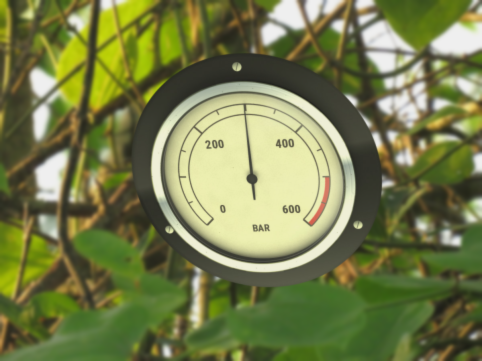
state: 300 bar
